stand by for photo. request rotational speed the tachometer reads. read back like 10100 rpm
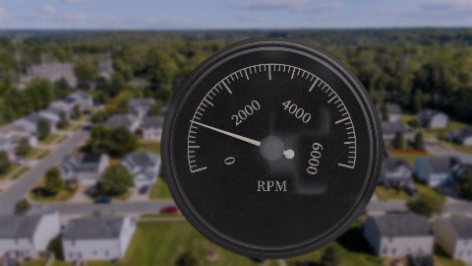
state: 1000 rpm
